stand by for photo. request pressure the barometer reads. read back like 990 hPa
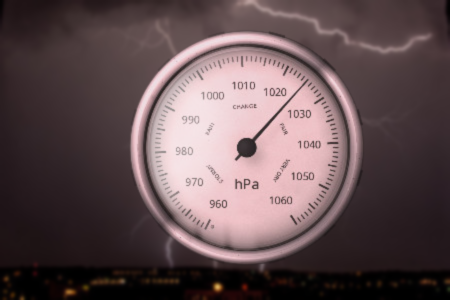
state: 1025 hPa
